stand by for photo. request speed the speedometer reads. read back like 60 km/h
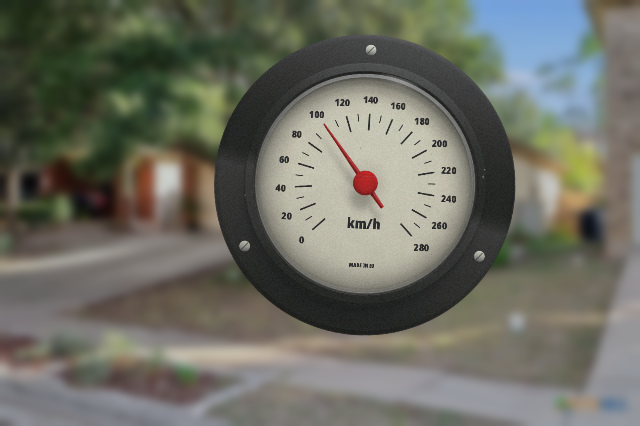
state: 100 km/h
